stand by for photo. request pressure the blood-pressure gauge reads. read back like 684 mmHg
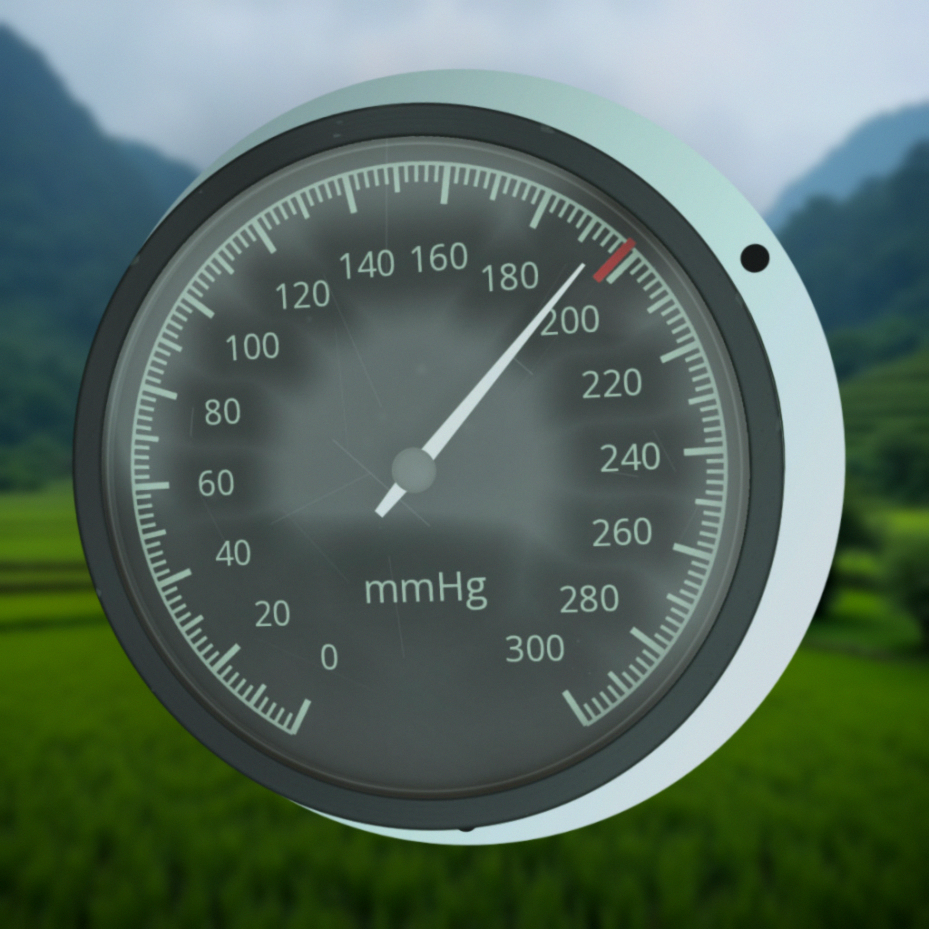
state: 194 mmHg
